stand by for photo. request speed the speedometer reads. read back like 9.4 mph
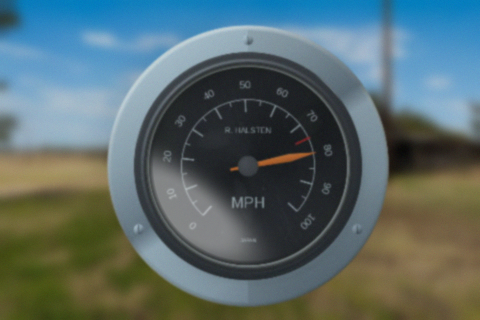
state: 80 mph
